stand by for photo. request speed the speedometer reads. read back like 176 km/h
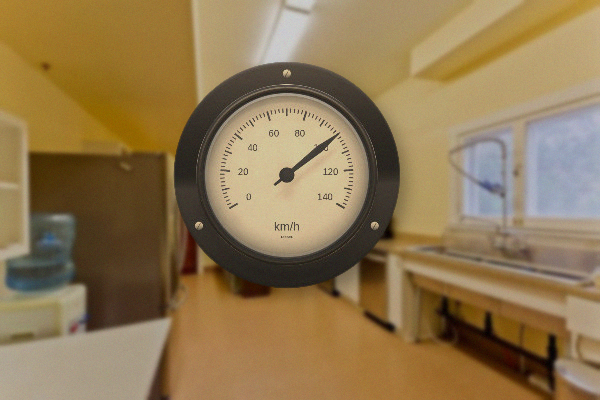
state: 100 km/h
